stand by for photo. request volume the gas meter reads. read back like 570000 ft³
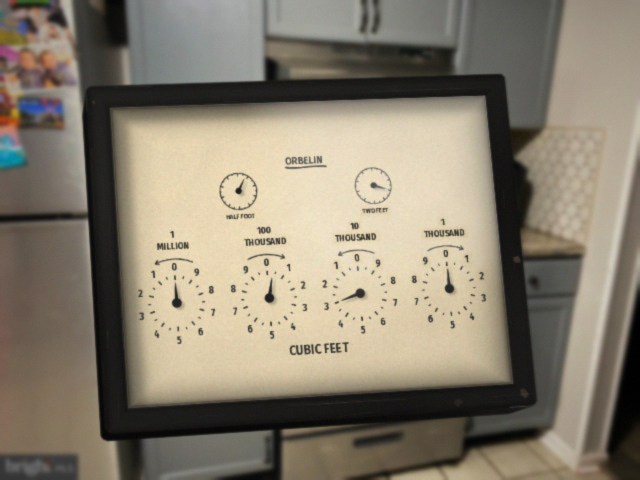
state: 3000 ft³
